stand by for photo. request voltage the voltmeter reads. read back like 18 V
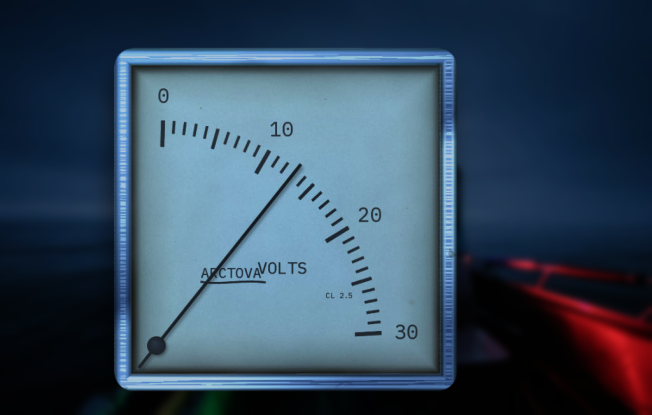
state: 13 V
